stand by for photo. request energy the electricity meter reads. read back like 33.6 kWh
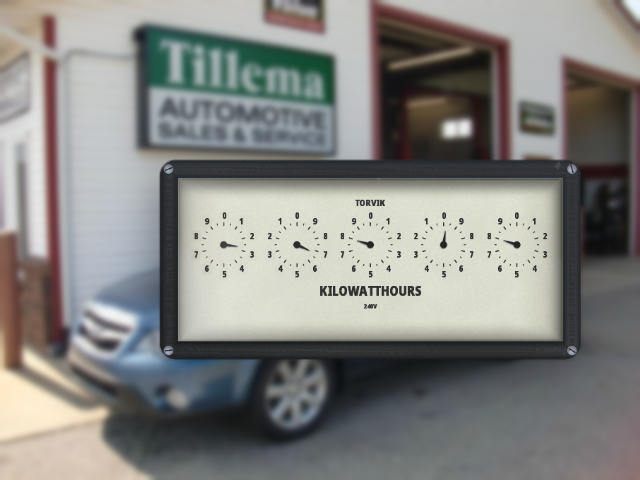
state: 26798 kWh
